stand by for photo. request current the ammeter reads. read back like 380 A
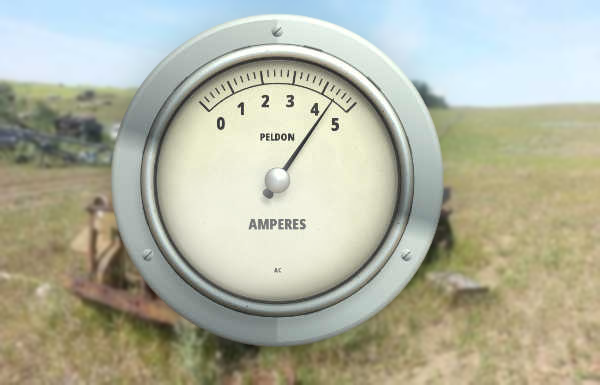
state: 4.4 A
